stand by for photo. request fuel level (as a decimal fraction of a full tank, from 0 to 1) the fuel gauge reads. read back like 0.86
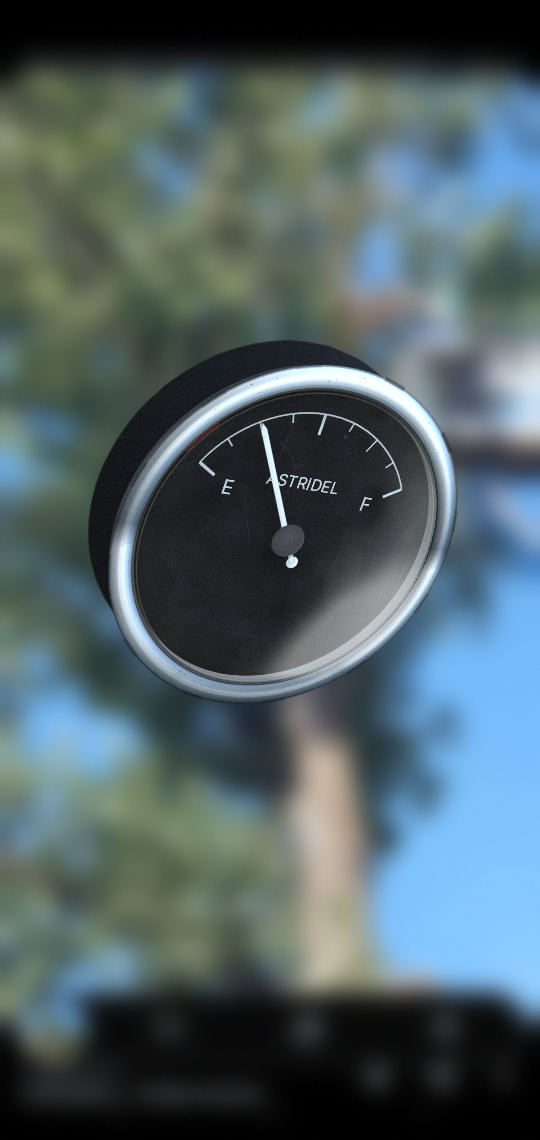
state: 0.25
